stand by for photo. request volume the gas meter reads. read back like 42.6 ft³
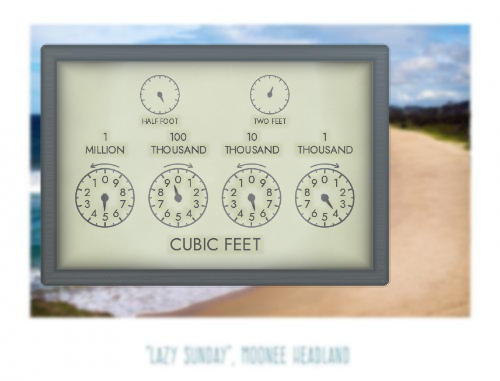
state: 495400 ft³
